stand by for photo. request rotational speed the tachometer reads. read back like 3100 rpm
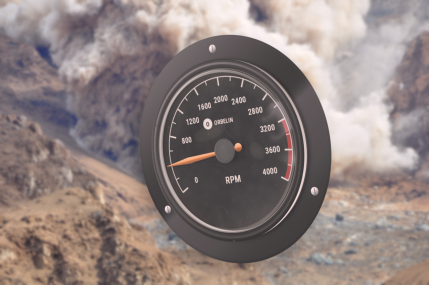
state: 400 rpm
